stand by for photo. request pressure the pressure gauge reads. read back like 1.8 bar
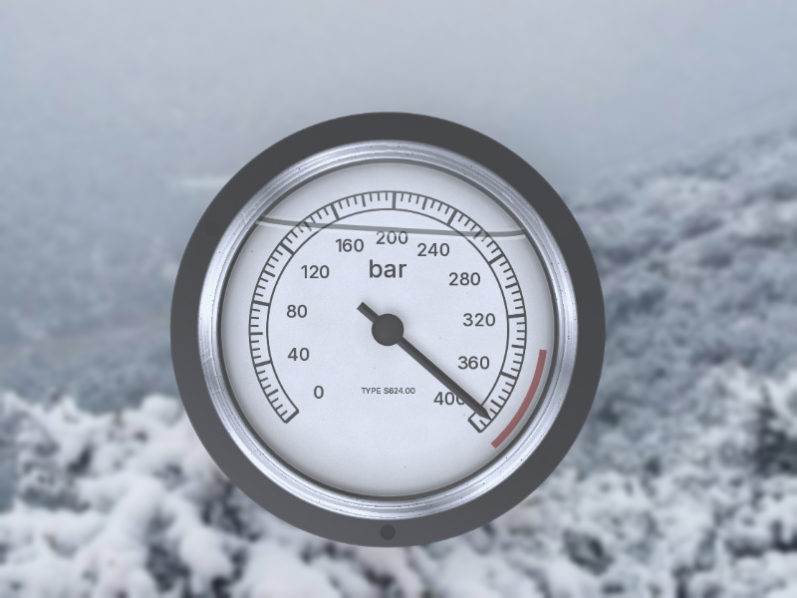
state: 390 bar
